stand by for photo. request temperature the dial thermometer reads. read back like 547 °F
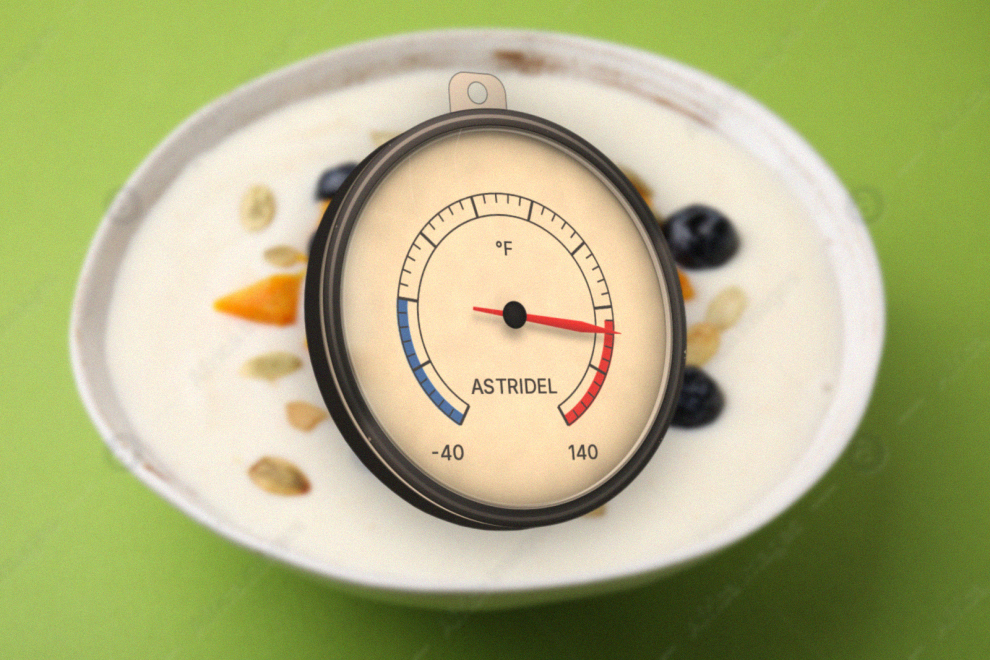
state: 108 °F
